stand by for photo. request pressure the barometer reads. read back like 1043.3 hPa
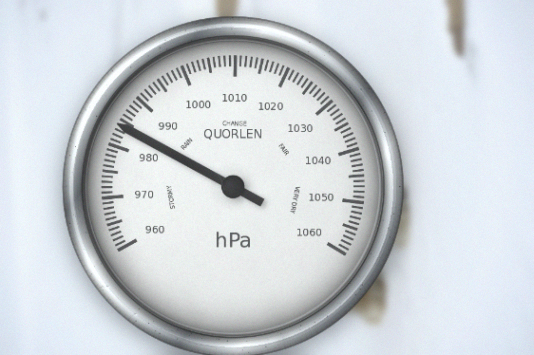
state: 984 hPa
